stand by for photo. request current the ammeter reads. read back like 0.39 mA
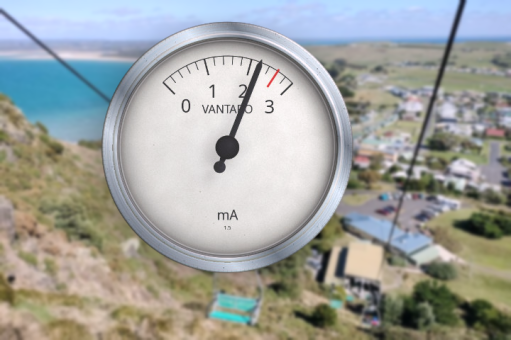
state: 2.2 mA
